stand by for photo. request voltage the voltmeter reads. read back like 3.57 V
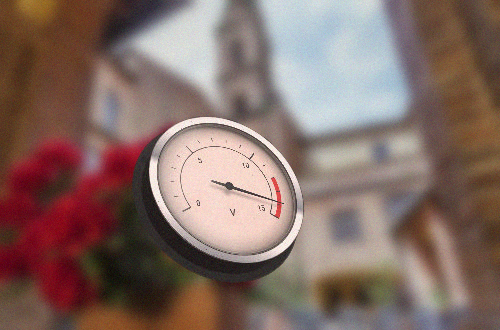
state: 14 V
